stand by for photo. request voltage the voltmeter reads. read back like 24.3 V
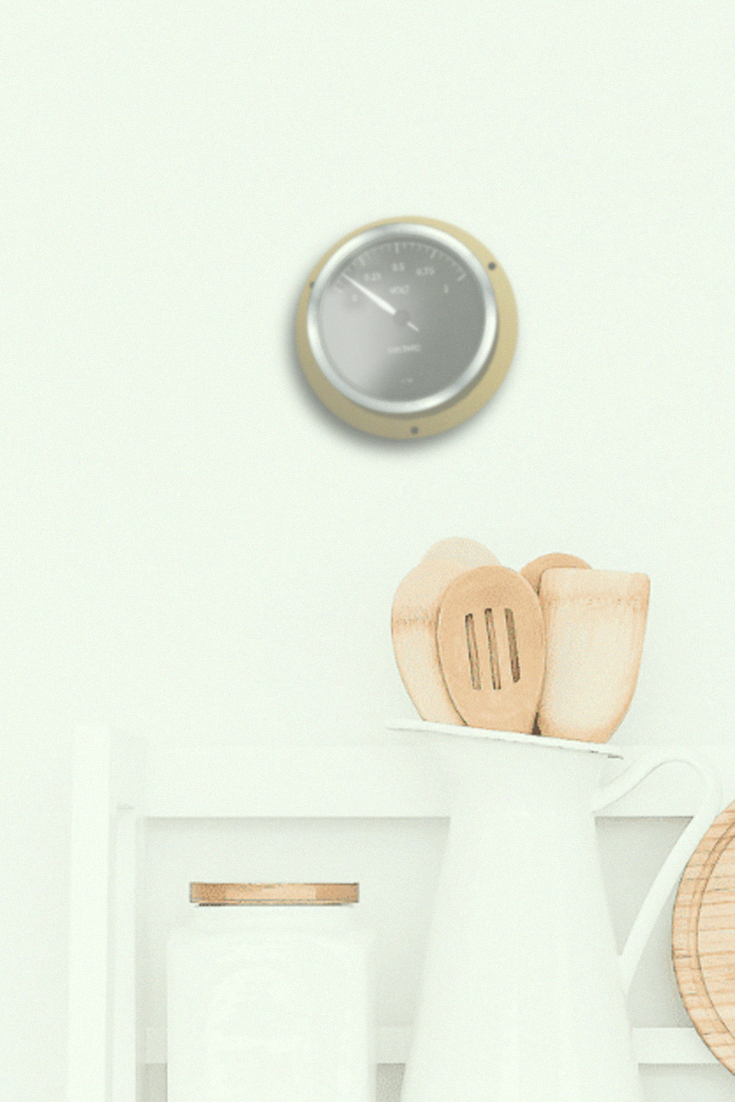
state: 0.1 V
